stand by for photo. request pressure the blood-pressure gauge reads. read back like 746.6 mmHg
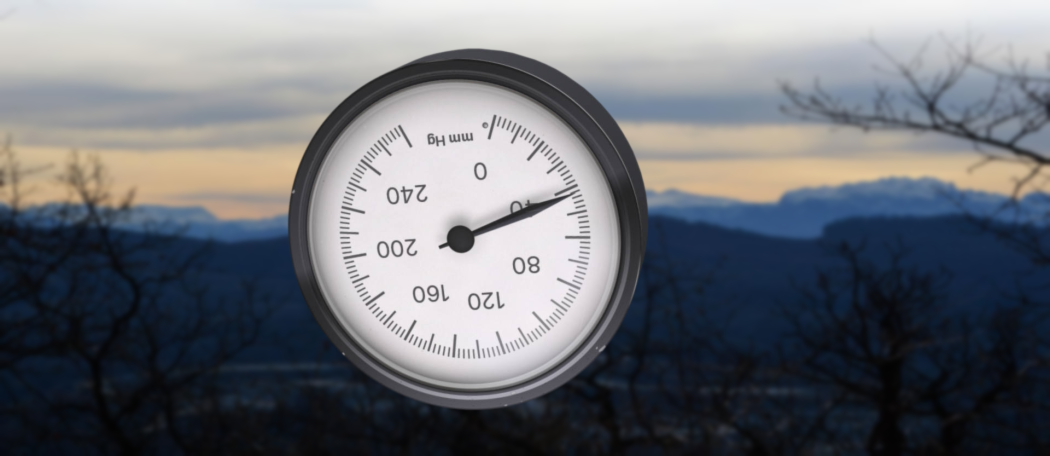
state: 42 mmHg
